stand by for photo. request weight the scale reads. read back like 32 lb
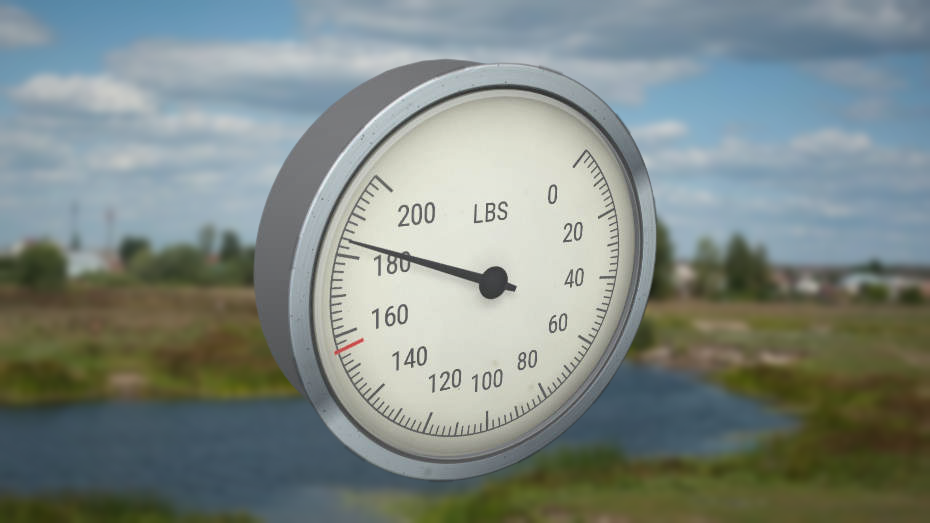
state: 184 lb
